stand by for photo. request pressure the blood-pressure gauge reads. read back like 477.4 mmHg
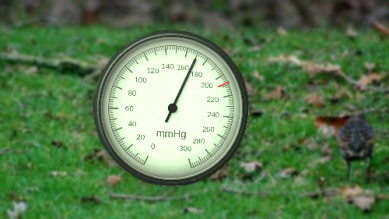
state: 170 mmHg
